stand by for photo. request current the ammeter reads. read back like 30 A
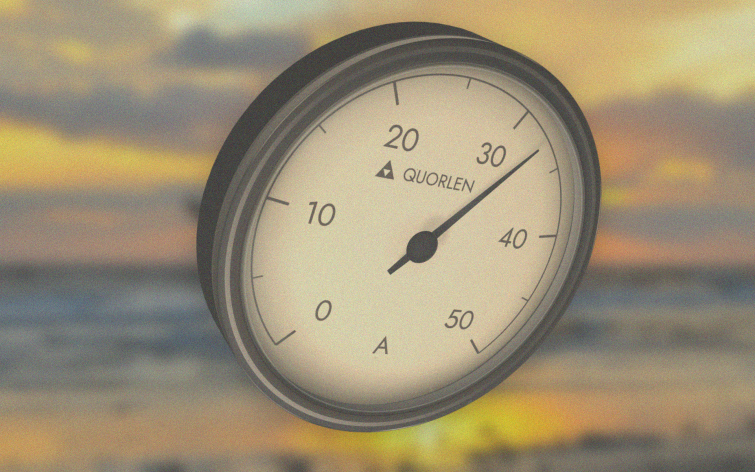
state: 32.5 A
